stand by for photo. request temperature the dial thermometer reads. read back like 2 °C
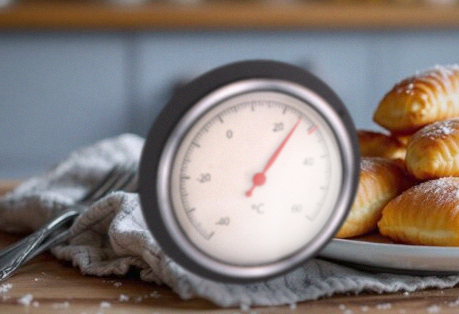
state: 25 °C
